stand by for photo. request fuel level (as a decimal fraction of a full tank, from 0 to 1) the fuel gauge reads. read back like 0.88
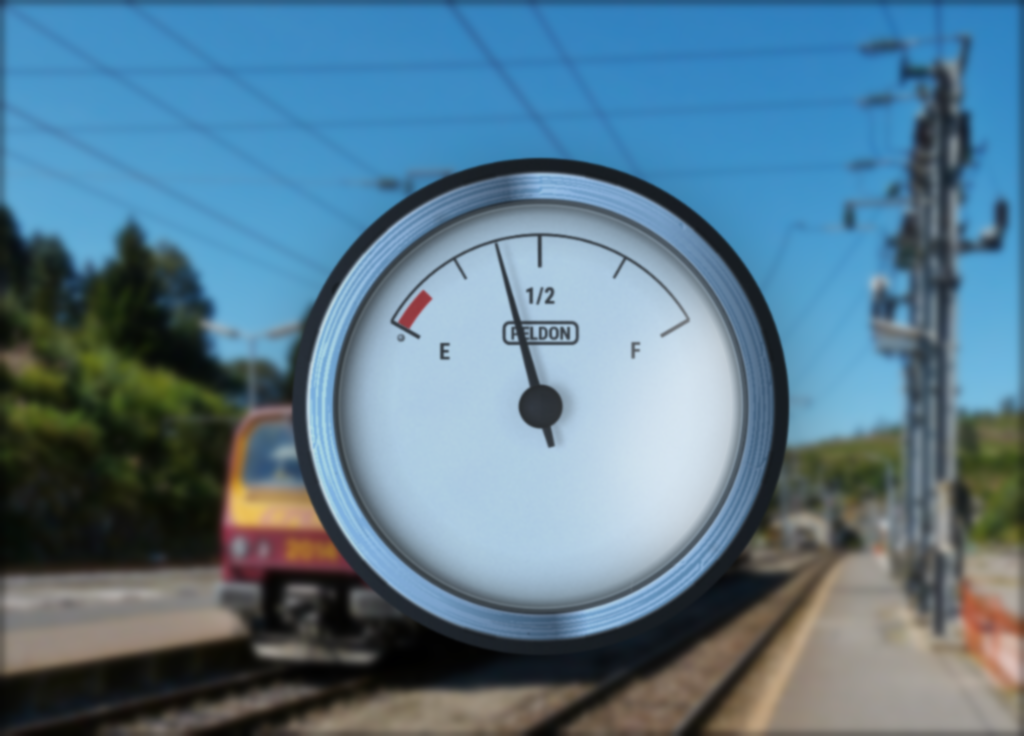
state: 0.375
